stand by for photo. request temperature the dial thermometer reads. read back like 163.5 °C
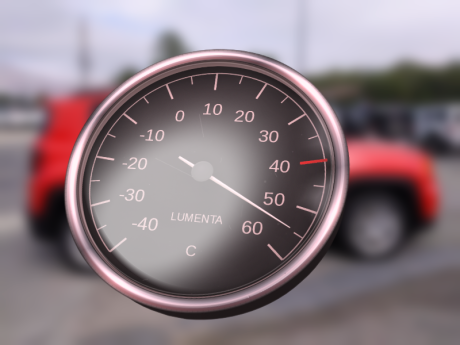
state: 55 °C
